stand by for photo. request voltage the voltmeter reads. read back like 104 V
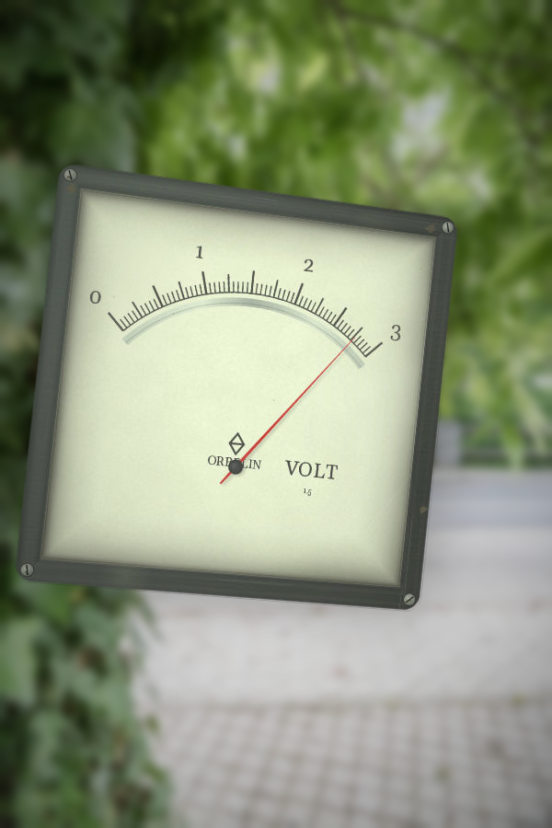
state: 2.75 V
